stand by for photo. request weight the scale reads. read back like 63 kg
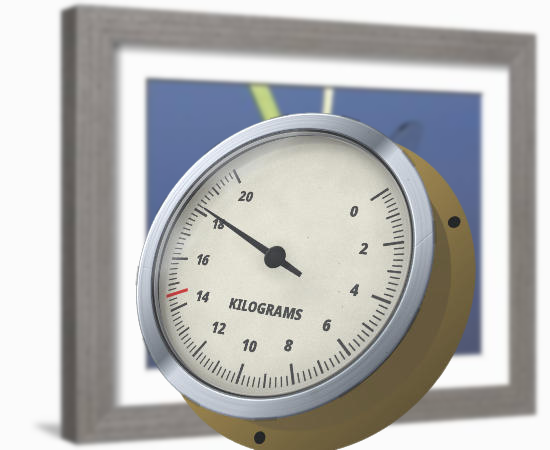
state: 18.2 kg
